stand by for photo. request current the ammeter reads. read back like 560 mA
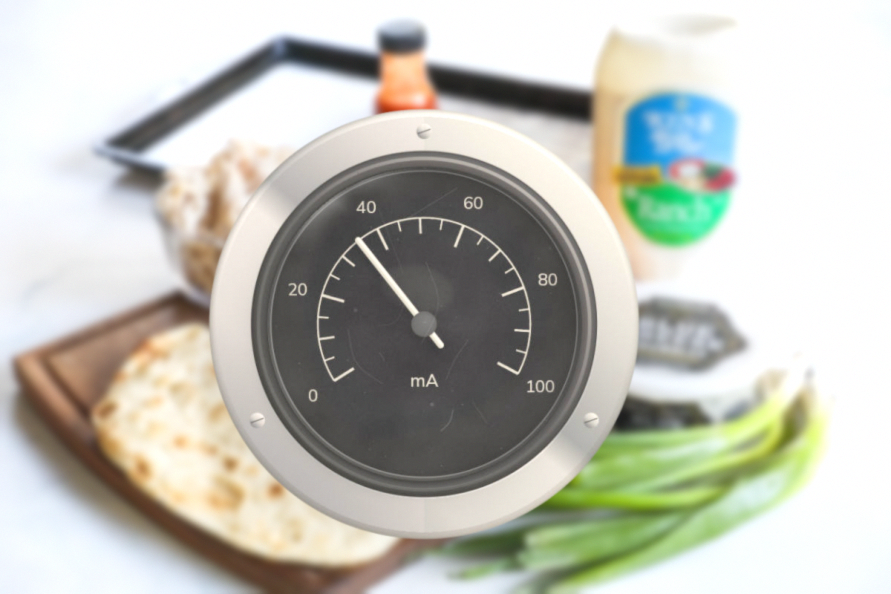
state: 35 mA
